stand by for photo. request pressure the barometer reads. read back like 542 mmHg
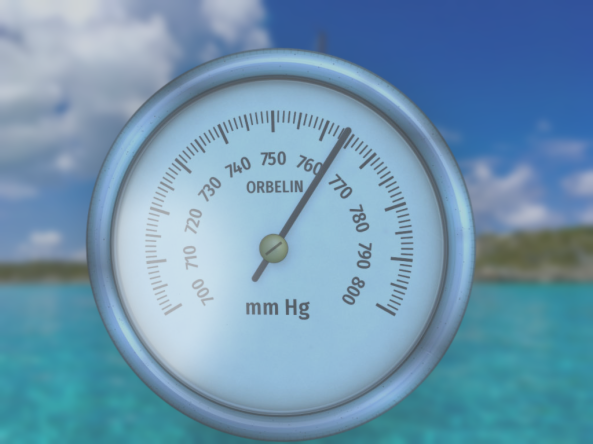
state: 764 mmHg
